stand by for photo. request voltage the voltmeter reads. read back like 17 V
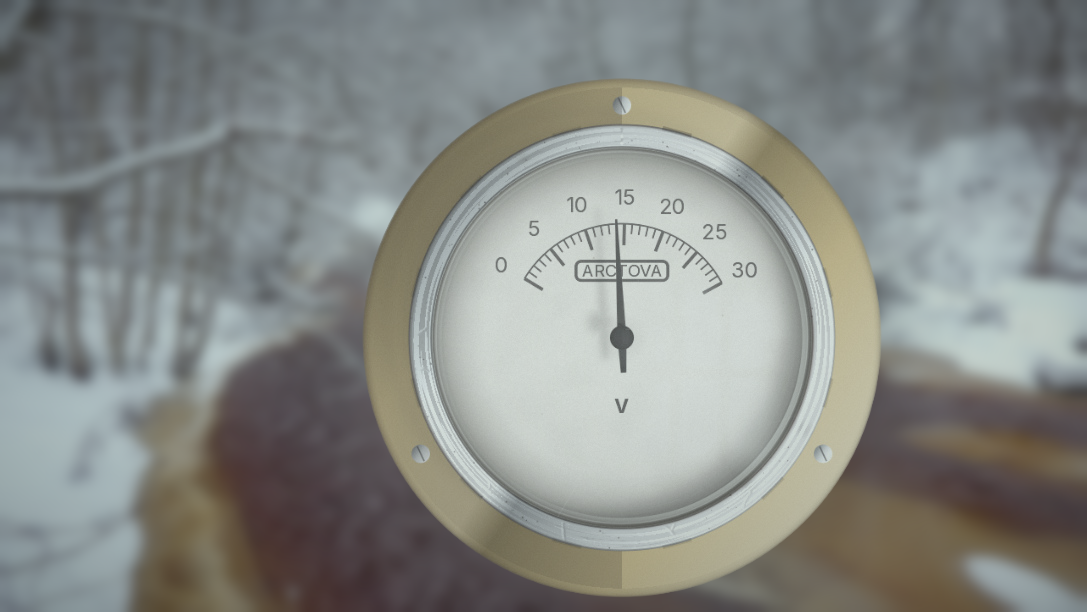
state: 14 V
